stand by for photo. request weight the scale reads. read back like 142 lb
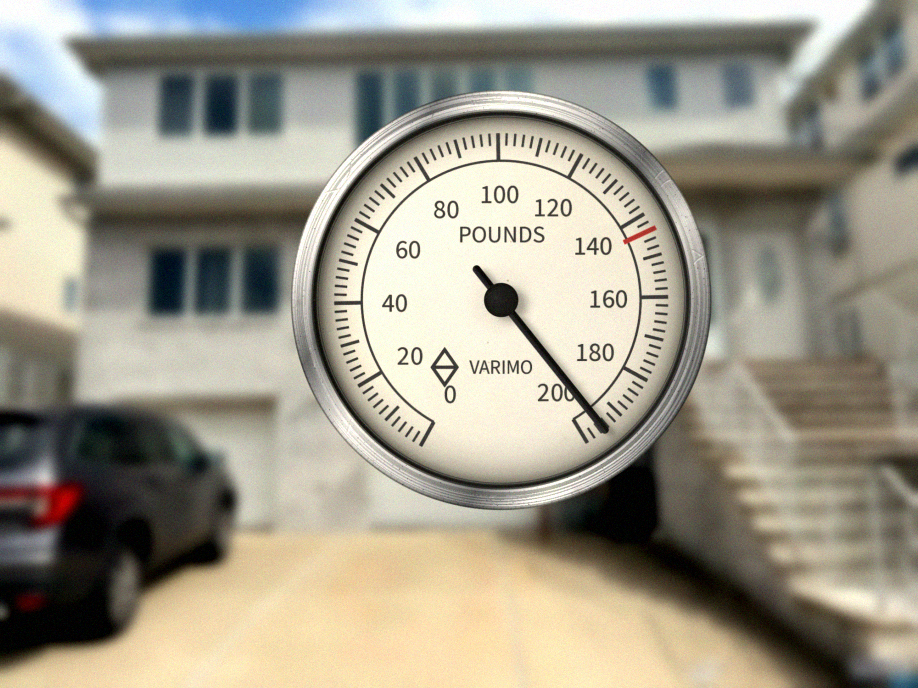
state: 195 lb
